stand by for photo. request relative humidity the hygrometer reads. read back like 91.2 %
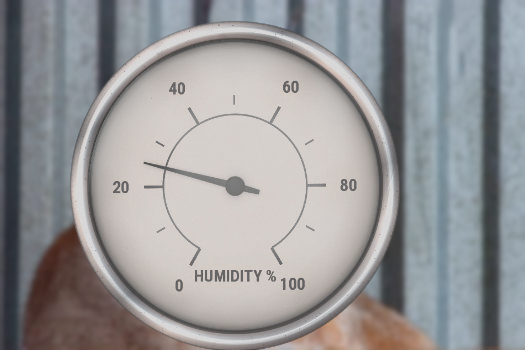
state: 25 %
